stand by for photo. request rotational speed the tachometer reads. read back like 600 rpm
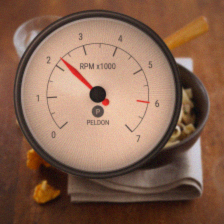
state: 2250 rpm
